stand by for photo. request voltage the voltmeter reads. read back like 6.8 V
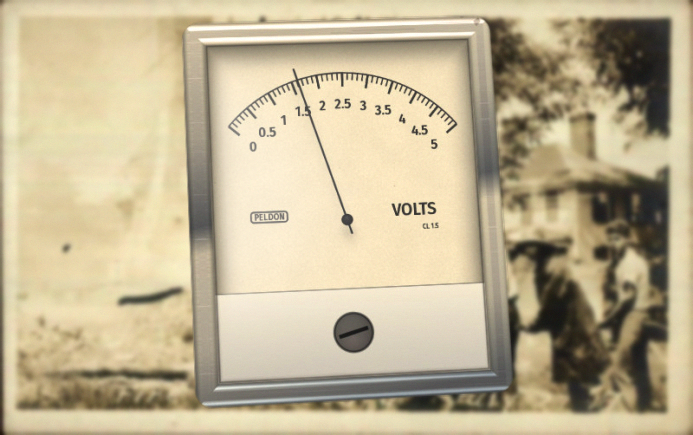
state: 1.6 V
